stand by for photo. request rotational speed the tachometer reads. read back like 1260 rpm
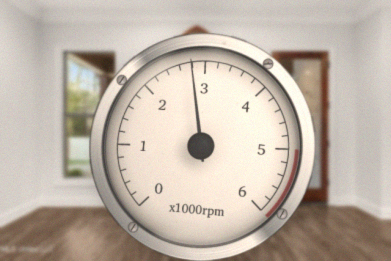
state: 2800 rpm
